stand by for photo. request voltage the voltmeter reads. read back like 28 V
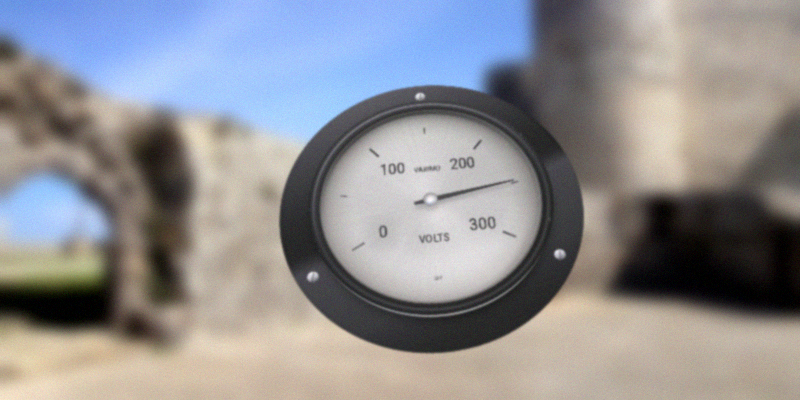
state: 250 V
